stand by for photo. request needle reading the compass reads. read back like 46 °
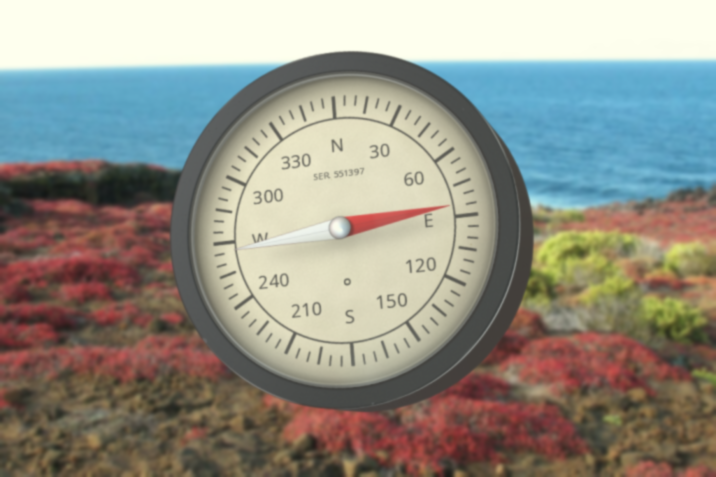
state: 85 °
